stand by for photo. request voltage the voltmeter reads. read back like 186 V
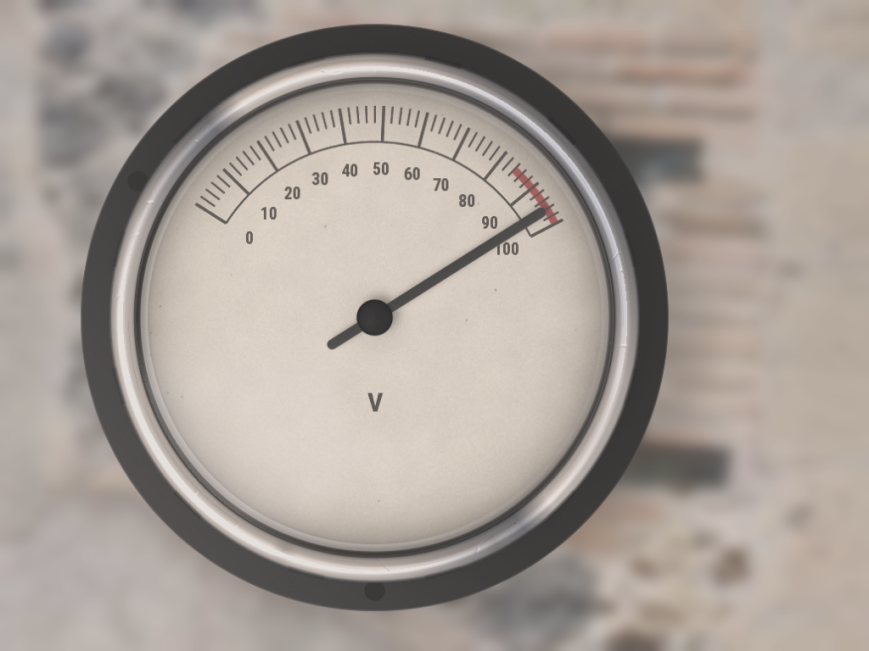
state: 96 V
